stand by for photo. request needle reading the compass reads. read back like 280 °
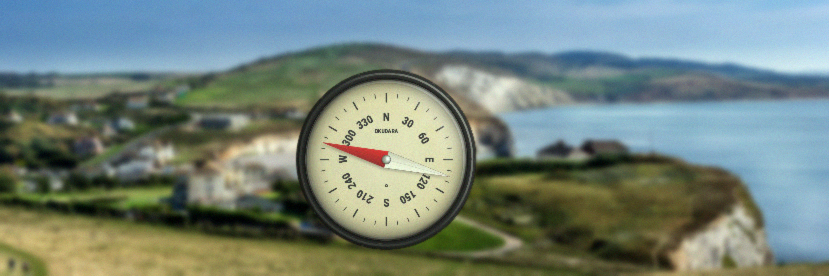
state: 285 °
